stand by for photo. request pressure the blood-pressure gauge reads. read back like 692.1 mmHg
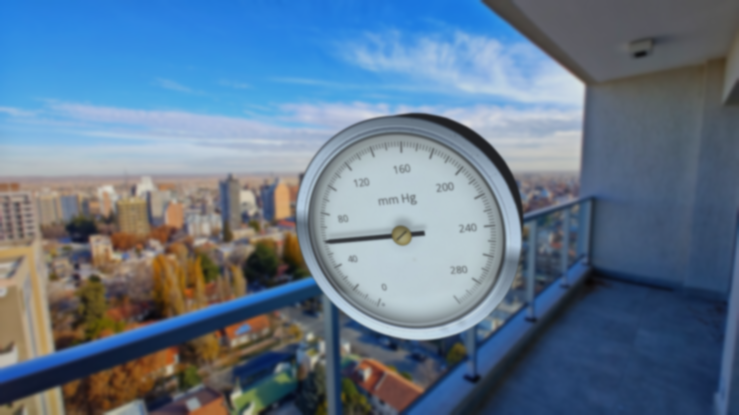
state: 60 mmHg
